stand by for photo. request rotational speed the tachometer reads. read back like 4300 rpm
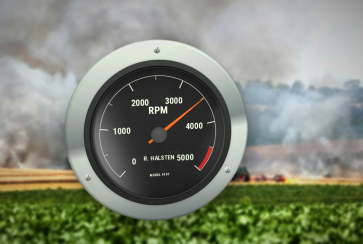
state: 3500 rpm
